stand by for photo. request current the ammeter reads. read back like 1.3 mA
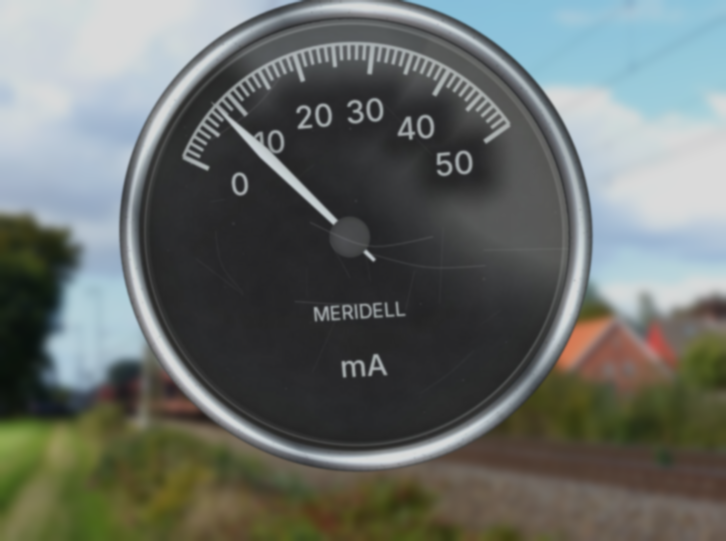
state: 8 mA
